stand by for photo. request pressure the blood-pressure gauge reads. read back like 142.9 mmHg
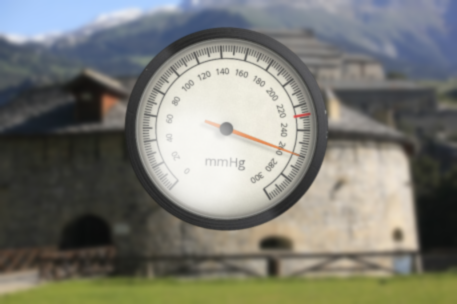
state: 260 mmHg
